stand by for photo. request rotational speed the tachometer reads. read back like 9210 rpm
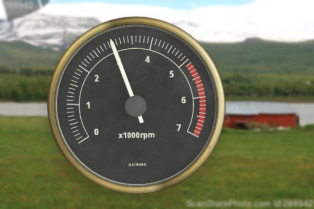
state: 3000 rpm
